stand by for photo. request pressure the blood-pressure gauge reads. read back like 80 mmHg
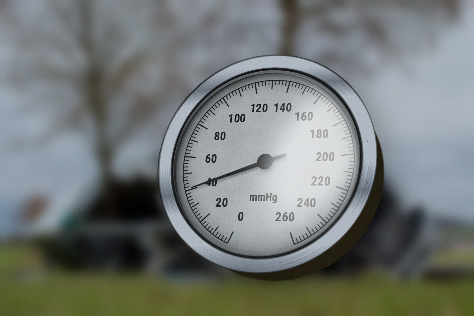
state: 40 mmHg
